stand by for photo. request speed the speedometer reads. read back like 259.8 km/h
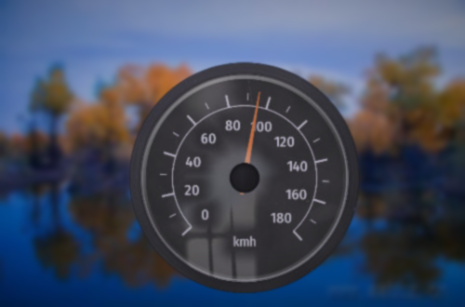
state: 95 km/h
